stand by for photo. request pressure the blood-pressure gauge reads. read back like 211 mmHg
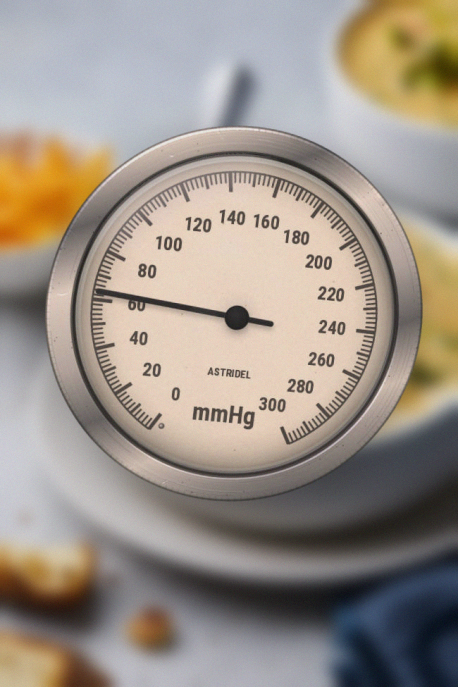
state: 64 mmHg
